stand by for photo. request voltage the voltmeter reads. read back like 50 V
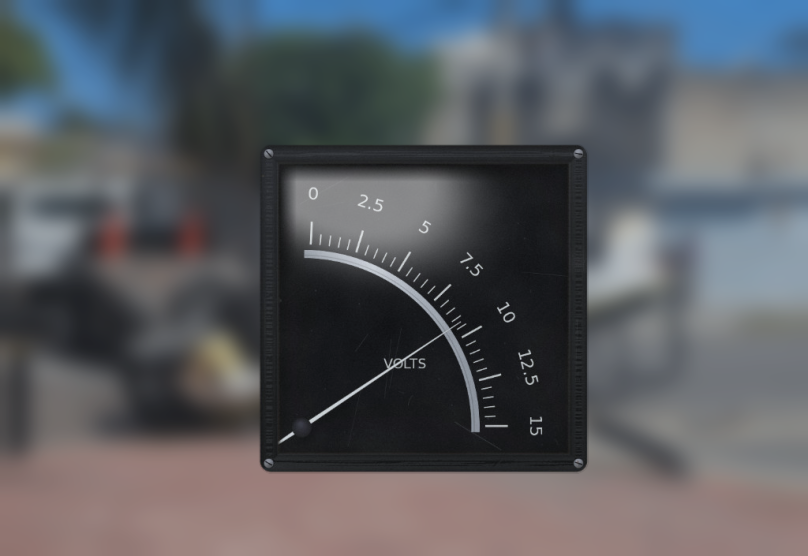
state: 9.25 V
